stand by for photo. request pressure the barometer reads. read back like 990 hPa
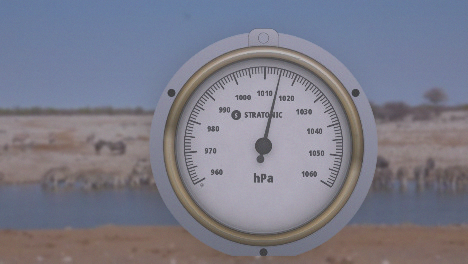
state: 1015 hPa
